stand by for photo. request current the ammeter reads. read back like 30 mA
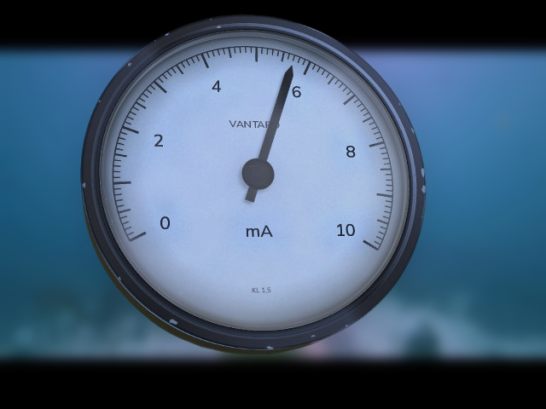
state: 5.7 mA
